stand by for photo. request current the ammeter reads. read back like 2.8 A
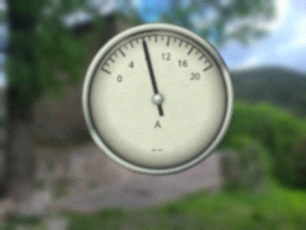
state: 8 A
